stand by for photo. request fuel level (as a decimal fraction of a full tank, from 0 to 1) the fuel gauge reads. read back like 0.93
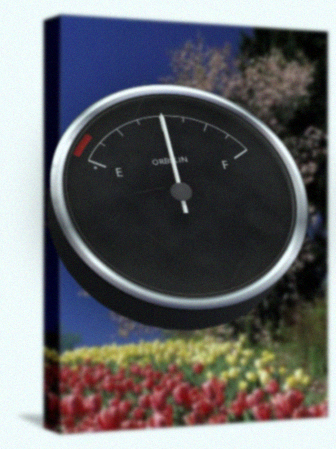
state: 0.5
